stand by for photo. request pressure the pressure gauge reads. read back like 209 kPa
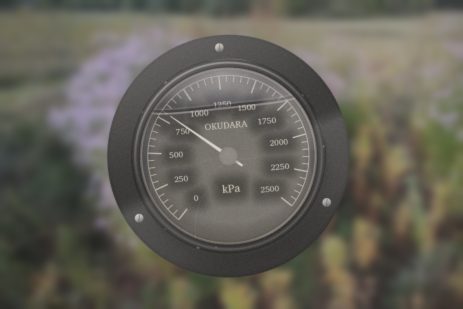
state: 800 kPa
